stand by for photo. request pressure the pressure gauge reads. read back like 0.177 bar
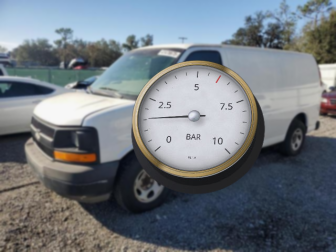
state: 1.5 bar
